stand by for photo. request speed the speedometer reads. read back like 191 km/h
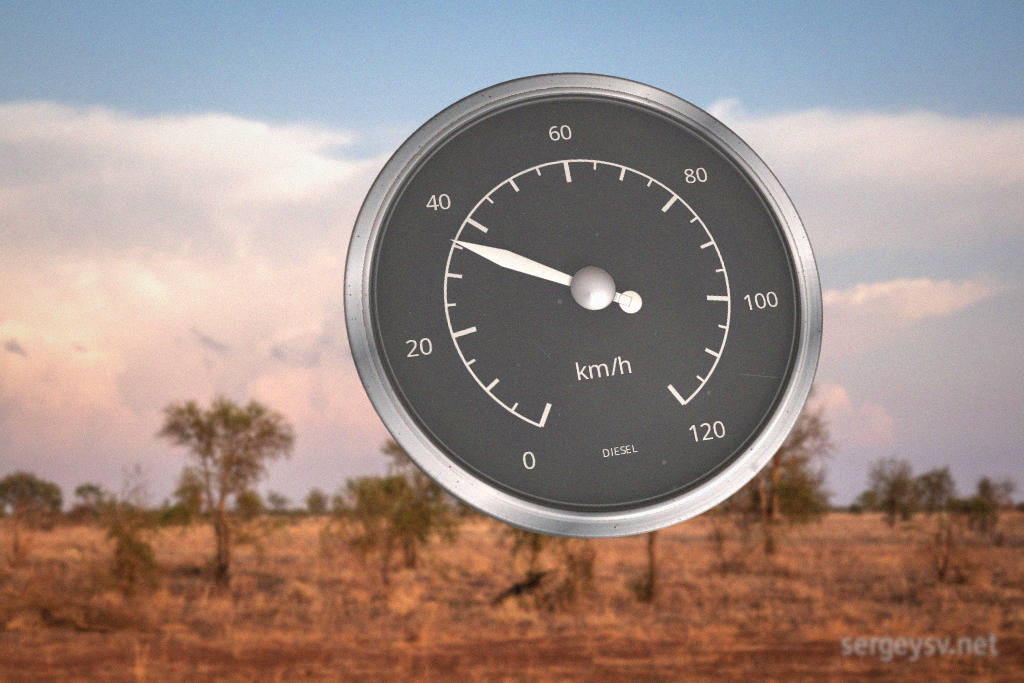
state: 35 km/h
